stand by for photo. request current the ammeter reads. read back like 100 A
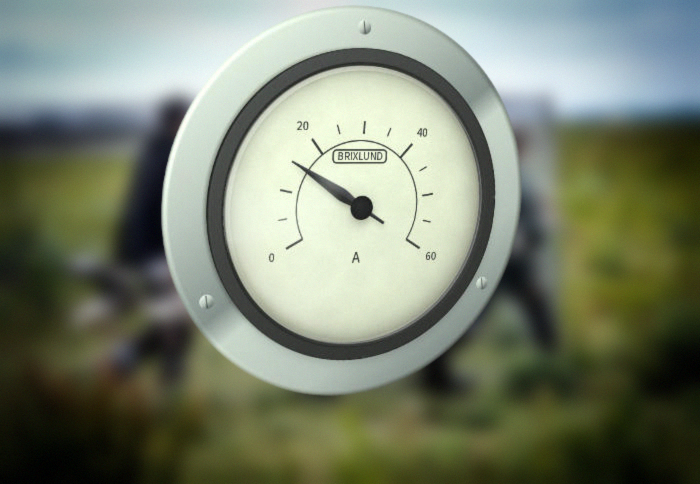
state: 15 A
